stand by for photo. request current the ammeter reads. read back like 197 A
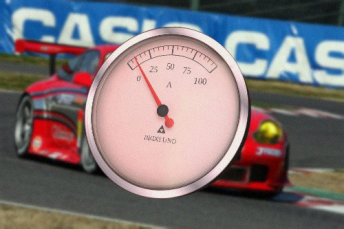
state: 10 A
